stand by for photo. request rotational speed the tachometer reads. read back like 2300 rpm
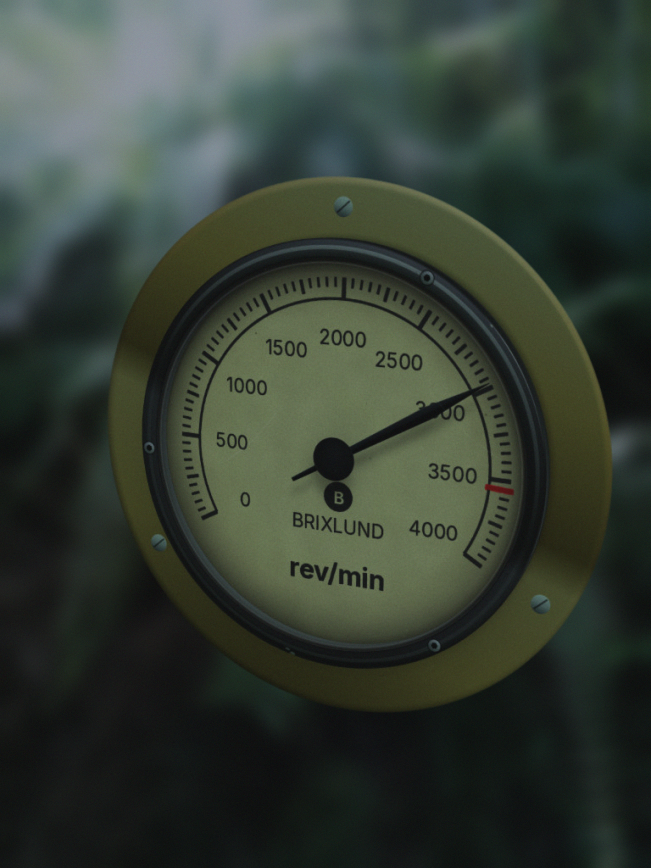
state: 2975 rpm
